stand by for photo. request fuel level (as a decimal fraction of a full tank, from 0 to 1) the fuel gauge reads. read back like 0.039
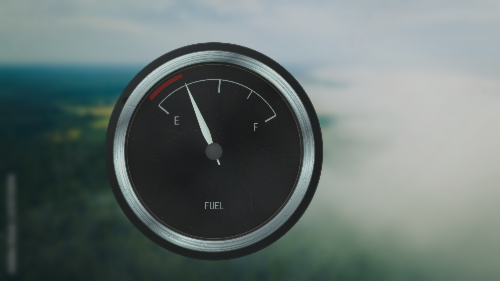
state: 0.25
